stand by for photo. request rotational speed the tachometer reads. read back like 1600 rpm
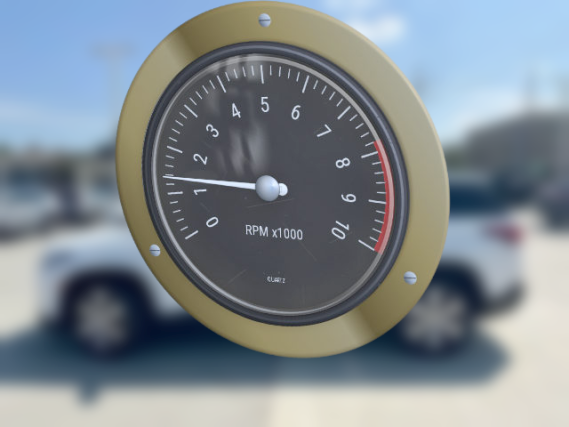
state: 1400 rpm
